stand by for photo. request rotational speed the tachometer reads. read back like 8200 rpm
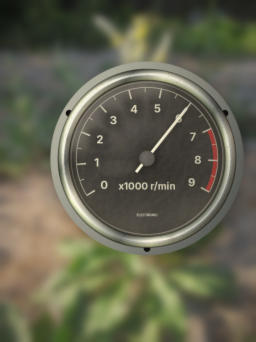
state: 6000 rpm
